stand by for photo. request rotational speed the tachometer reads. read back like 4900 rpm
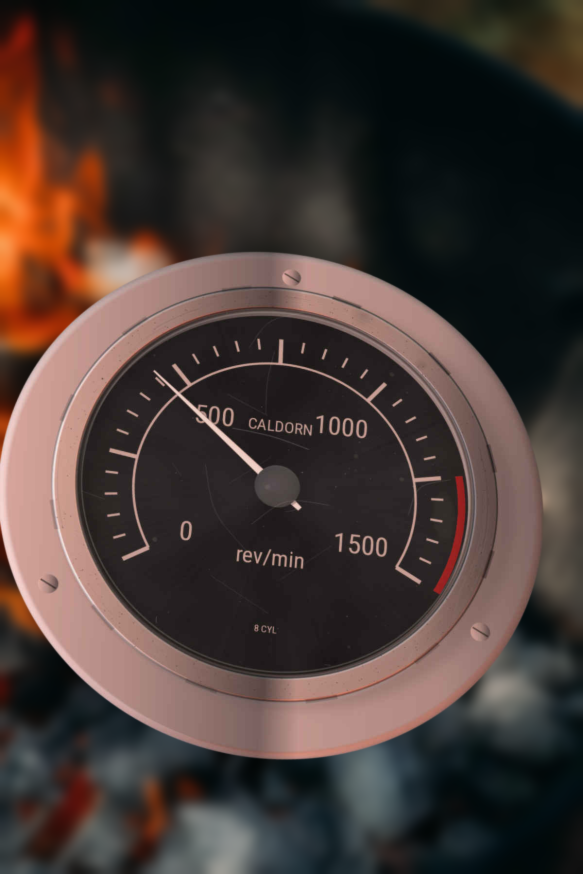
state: 450 rpm
